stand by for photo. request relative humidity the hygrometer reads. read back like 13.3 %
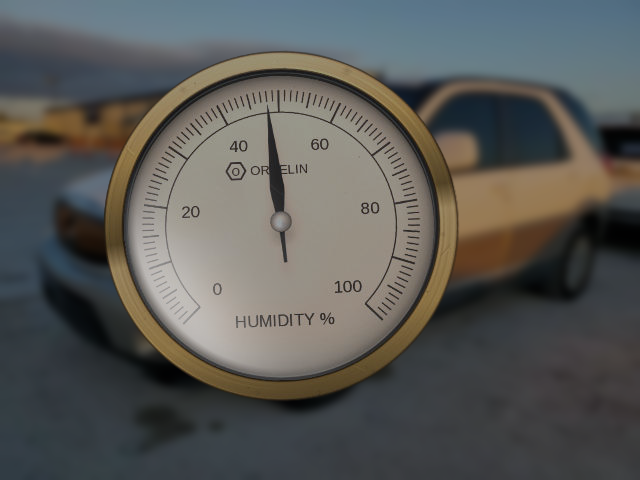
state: 48 %
